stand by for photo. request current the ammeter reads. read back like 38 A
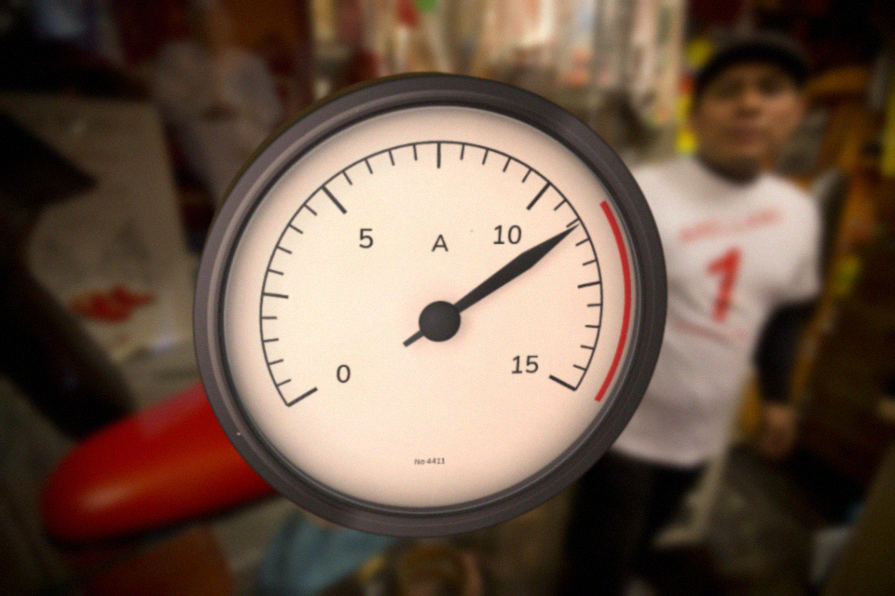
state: 11 A
